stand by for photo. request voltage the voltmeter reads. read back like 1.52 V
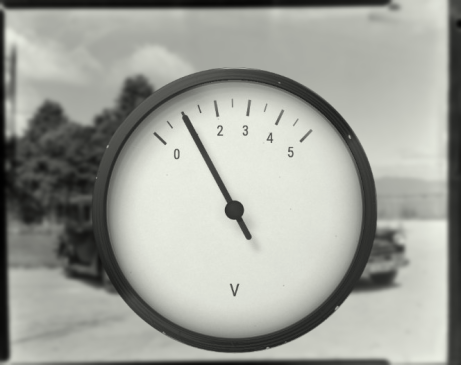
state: 1 V
